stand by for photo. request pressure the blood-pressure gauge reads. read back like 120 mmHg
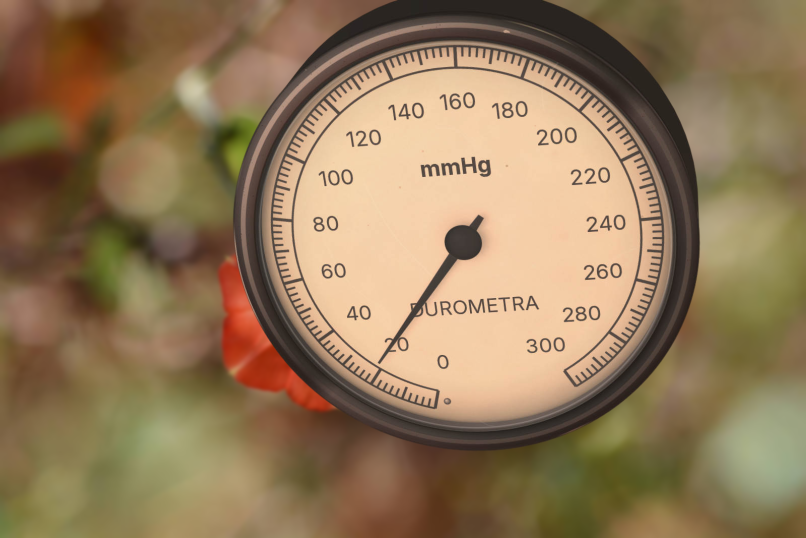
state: 22 mmHg
